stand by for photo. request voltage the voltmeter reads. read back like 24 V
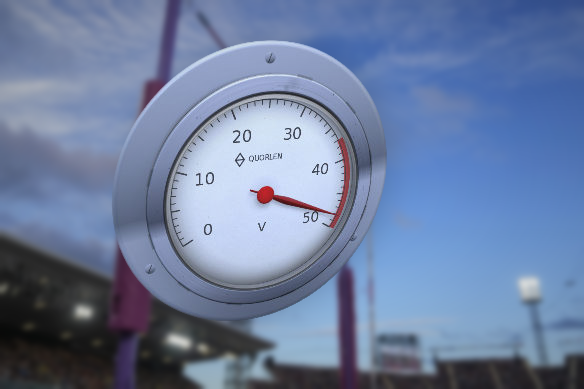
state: 48 V
